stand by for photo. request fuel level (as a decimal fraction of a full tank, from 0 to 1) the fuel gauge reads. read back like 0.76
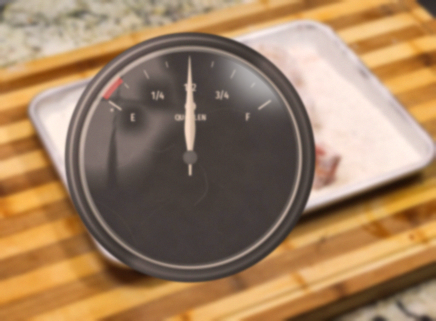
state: 0.5
